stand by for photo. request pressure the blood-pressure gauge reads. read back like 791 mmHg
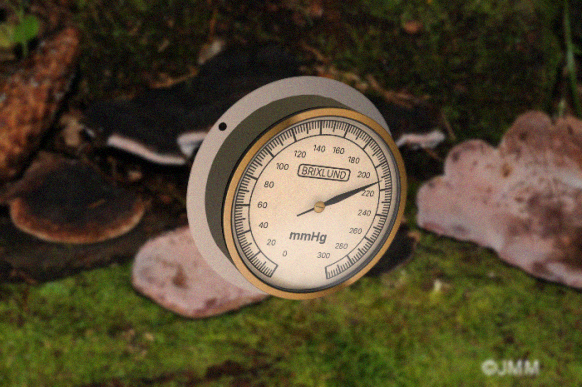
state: 210 mmHg
